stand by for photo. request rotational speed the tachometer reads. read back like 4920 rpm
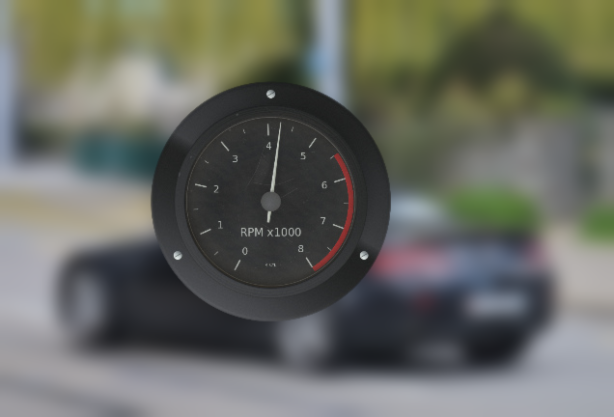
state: 4250 rpm
